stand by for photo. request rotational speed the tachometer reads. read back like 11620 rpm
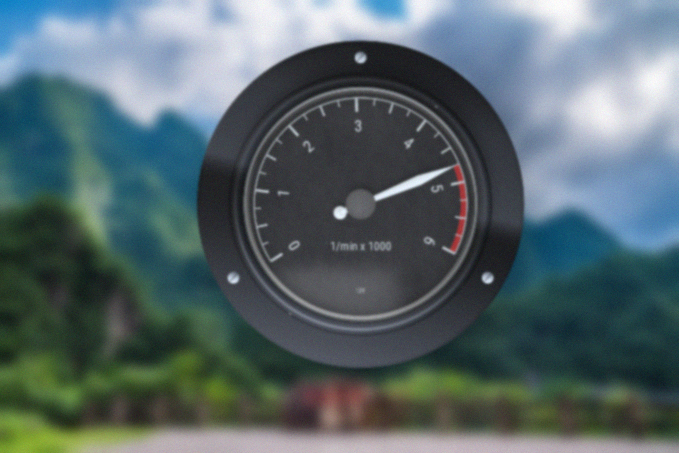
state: 4750 rpm
